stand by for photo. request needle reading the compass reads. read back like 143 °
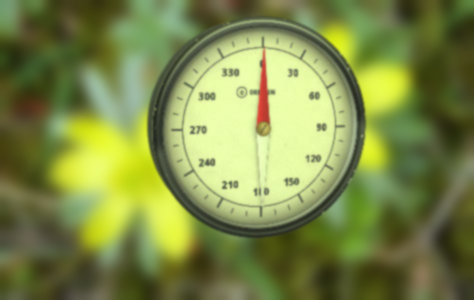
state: 0 °
